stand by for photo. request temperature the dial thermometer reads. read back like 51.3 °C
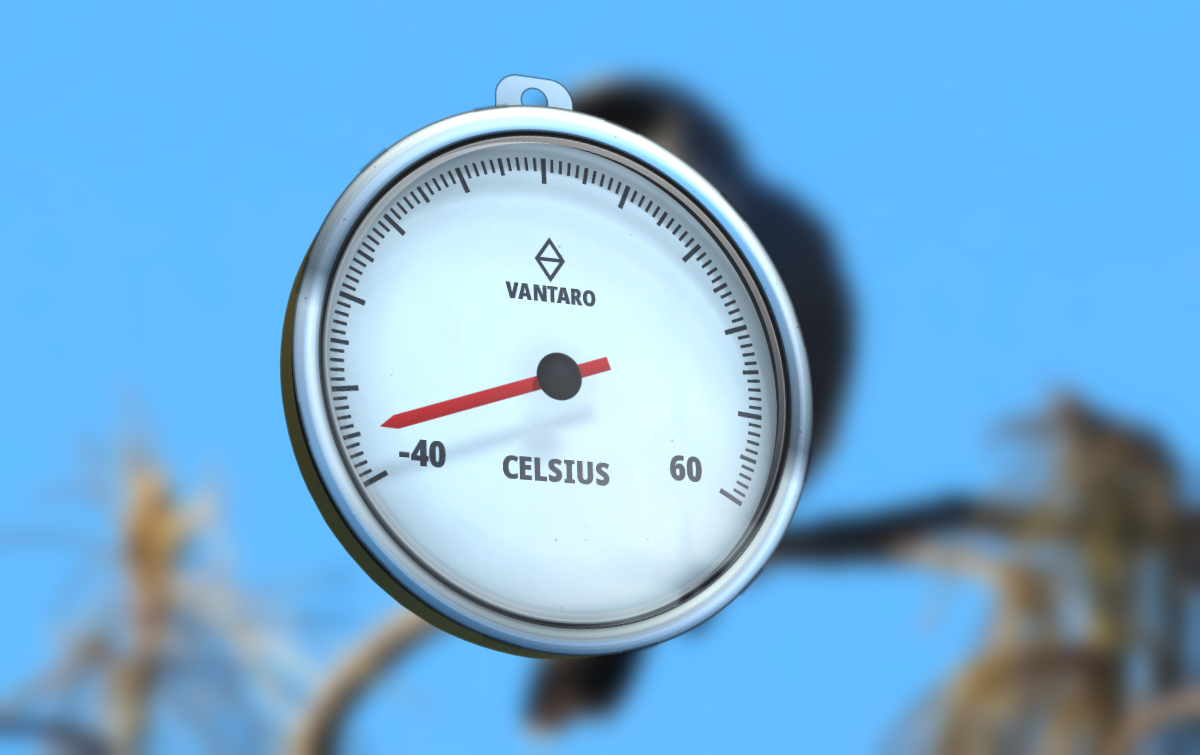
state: -35 °C
